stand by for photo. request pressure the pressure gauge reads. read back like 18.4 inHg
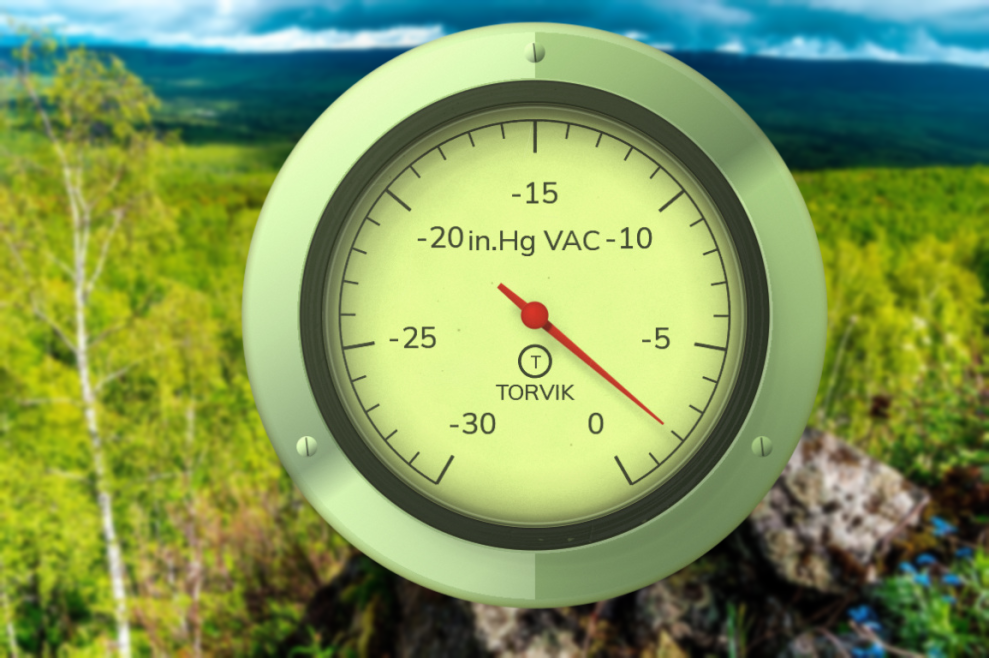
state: -2 inHg
